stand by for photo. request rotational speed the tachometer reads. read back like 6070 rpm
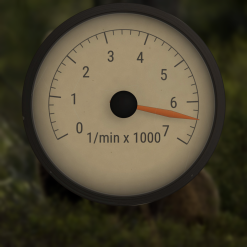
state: 6400 rpm
